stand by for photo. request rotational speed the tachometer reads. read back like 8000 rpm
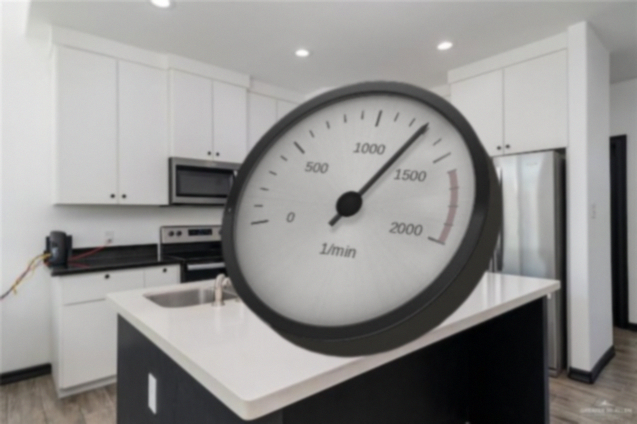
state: 1300 rpm
